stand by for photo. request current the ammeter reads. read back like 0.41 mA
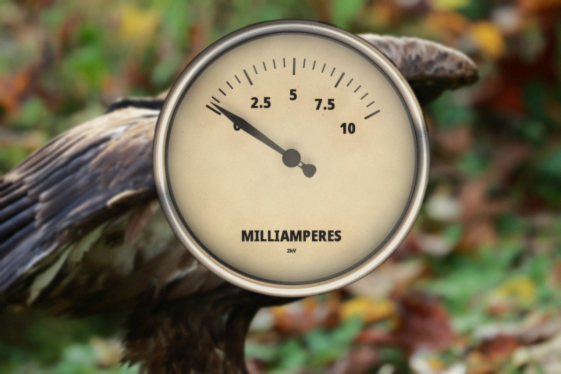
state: 0.25 mA
